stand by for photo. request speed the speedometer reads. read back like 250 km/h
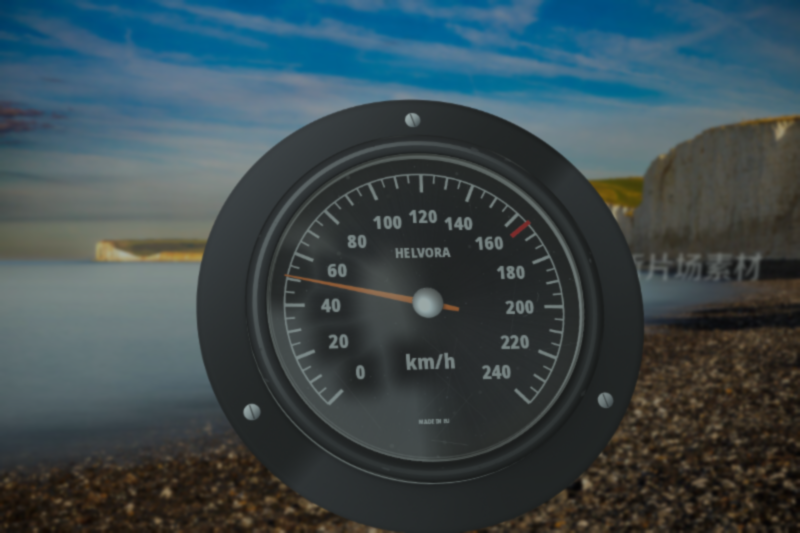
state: 50 km/h
